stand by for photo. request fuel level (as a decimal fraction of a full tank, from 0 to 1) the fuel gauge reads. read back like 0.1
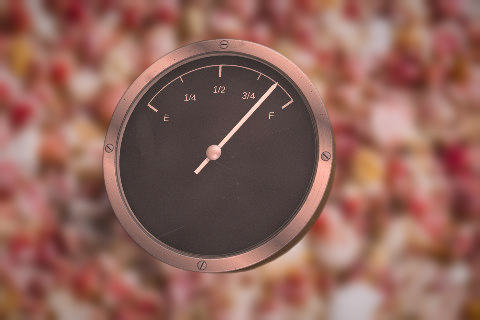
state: 0.875
